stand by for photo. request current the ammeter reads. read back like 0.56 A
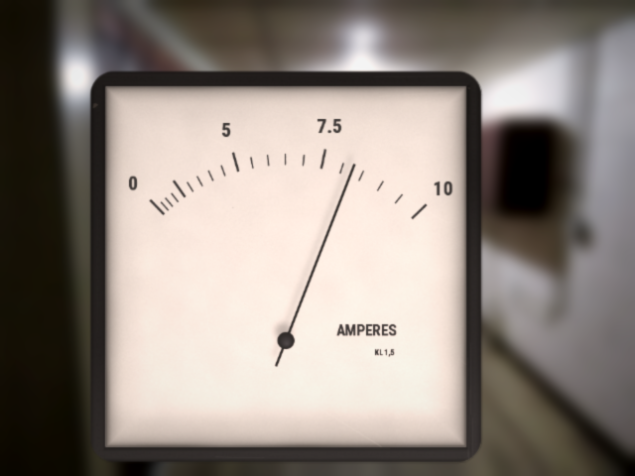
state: 8.25 A
